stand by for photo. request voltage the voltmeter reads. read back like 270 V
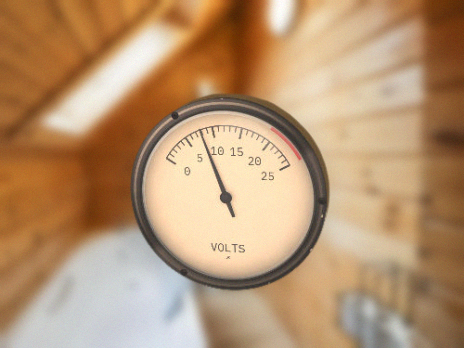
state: 8 V
